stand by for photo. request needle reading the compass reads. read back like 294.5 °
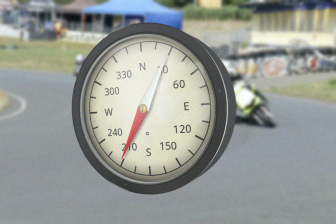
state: 210 °
